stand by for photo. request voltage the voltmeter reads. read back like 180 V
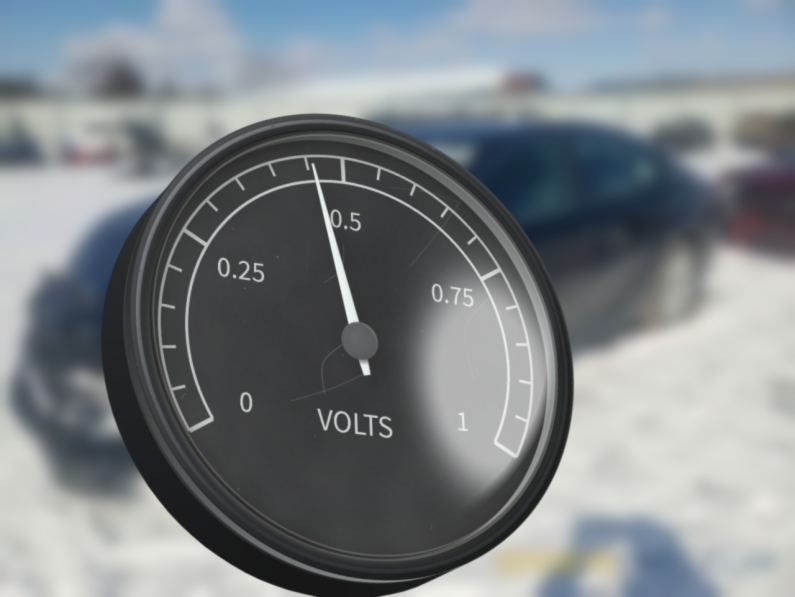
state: 0.45 V
